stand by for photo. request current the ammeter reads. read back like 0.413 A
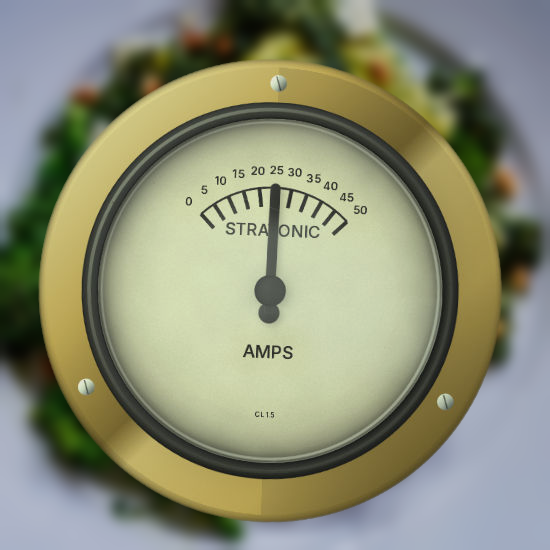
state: 25 A
